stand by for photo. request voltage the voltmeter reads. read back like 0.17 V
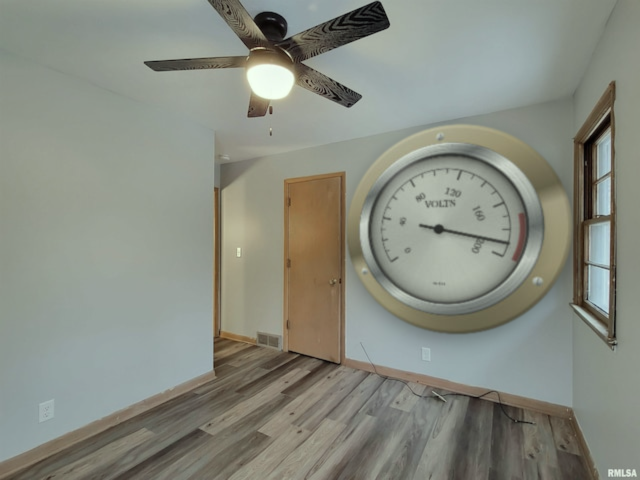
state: 190 V
